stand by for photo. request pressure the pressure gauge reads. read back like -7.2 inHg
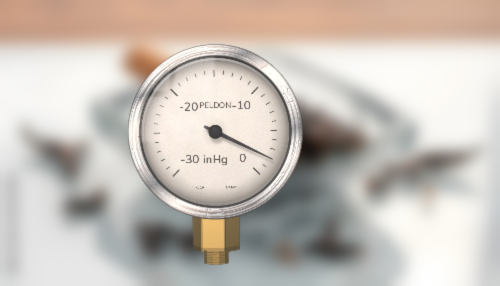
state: -2 inHg
